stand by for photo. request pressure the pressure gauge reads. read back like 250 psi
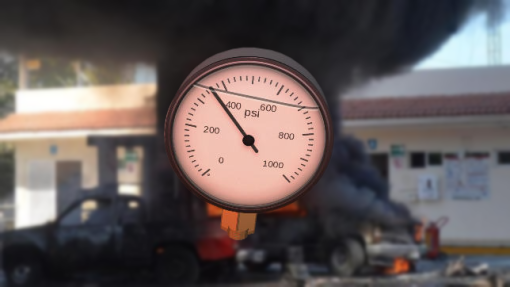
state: 360 psi
